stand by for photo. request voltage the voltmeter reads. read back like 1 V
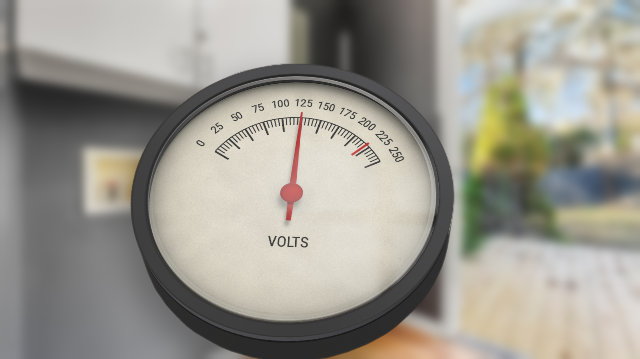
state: 125 V
